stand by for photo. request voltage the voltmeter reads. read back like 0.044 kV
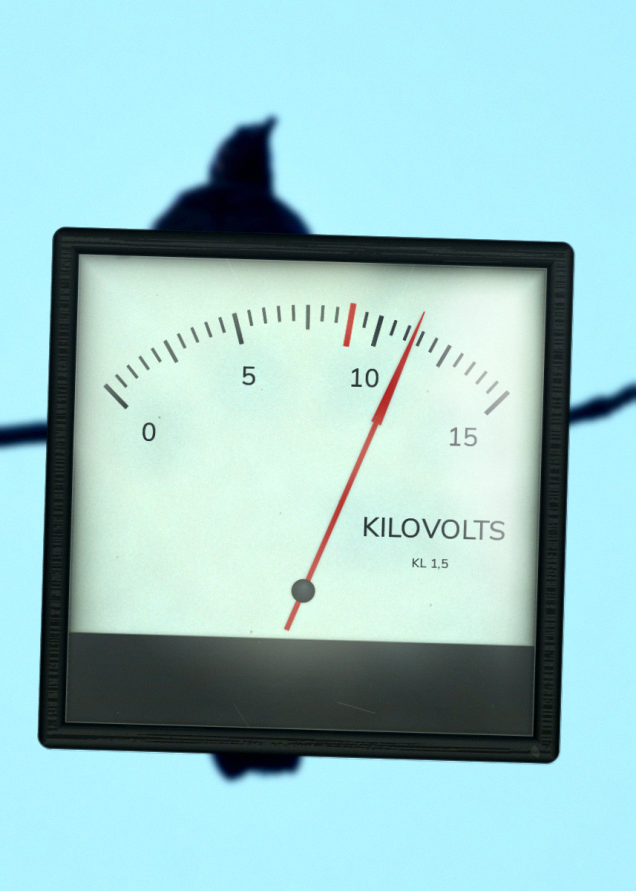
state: 11.25 kV
